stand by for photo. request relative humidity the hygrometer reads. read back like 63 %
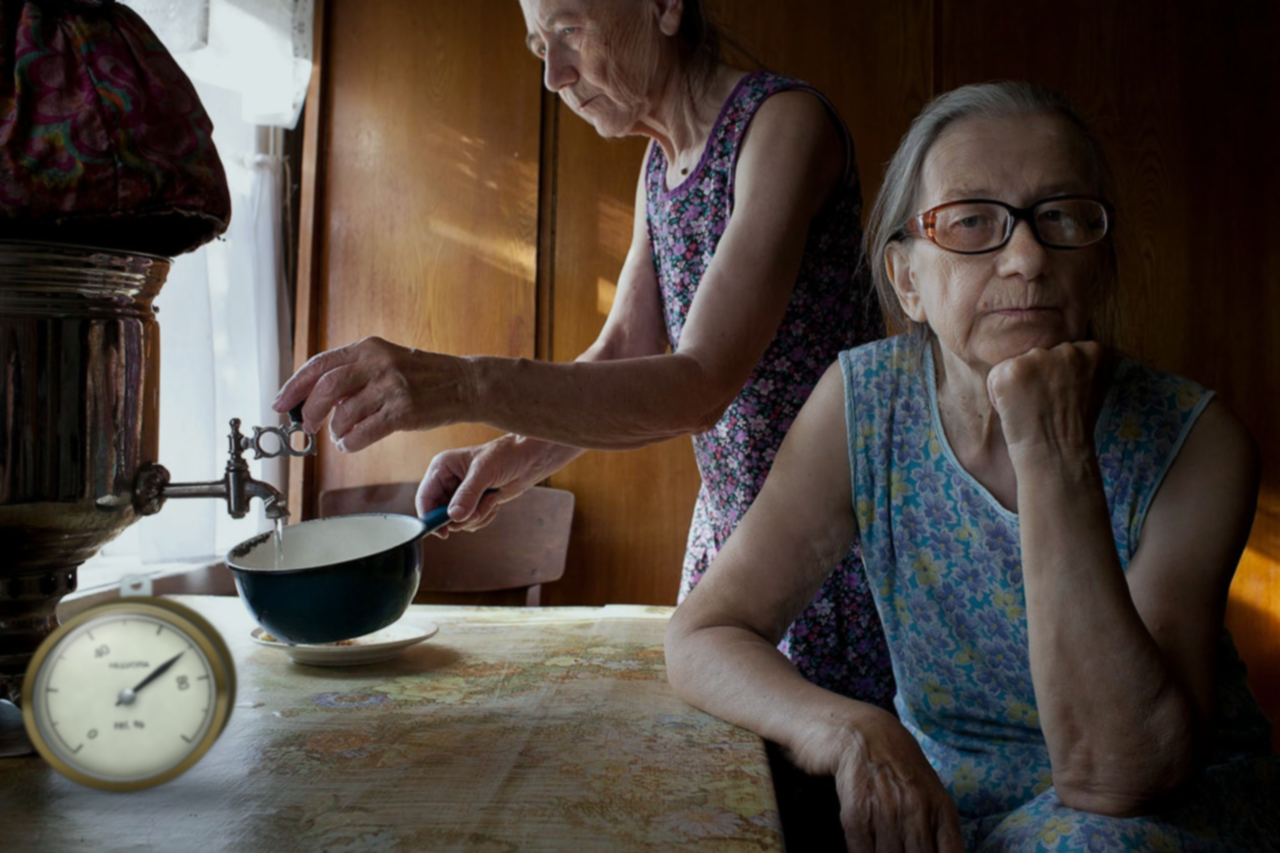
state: 70 %
